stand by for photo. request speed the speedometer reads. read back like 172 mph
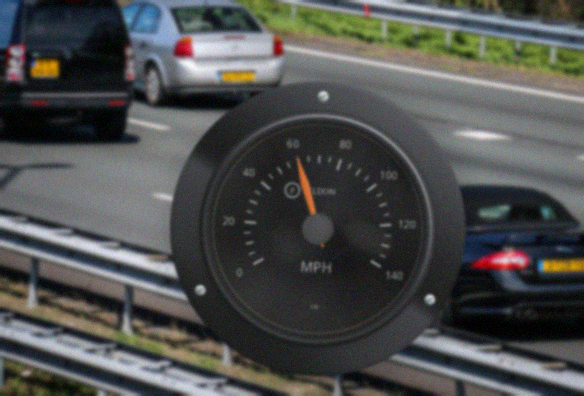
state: 60 mph
